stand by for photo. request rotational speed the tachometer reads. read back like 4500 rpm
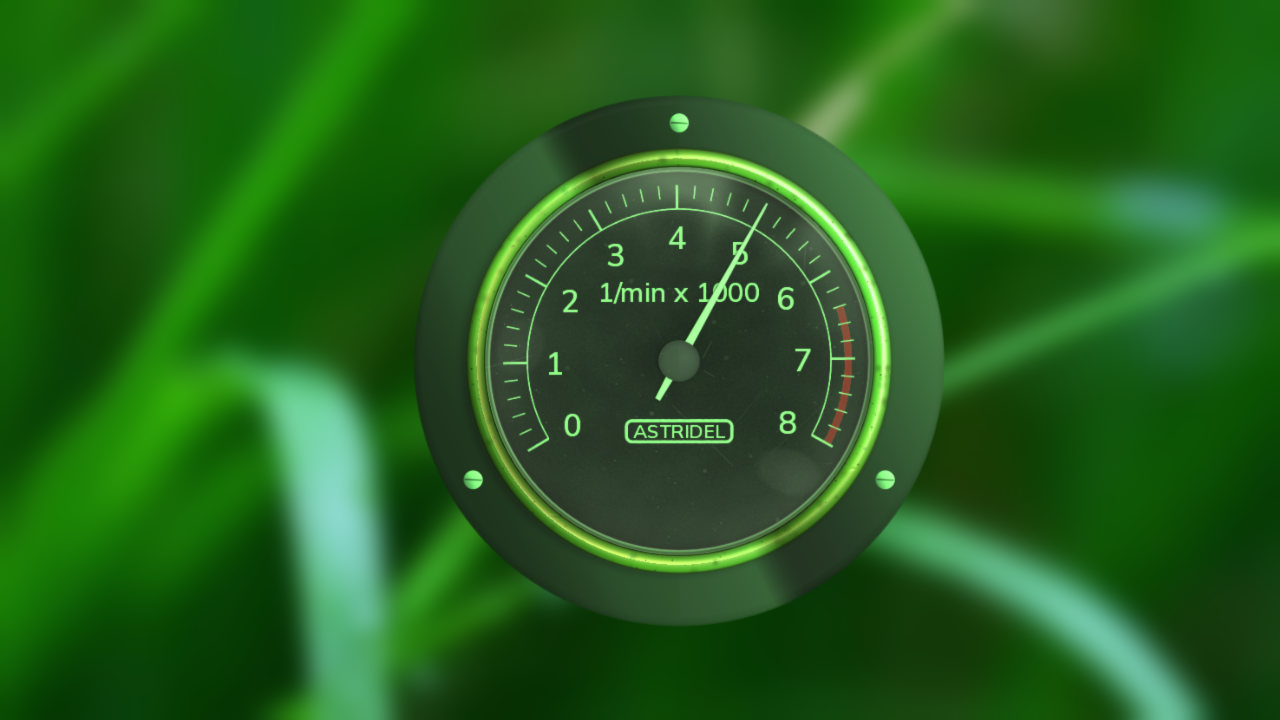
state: 5000 rpm
